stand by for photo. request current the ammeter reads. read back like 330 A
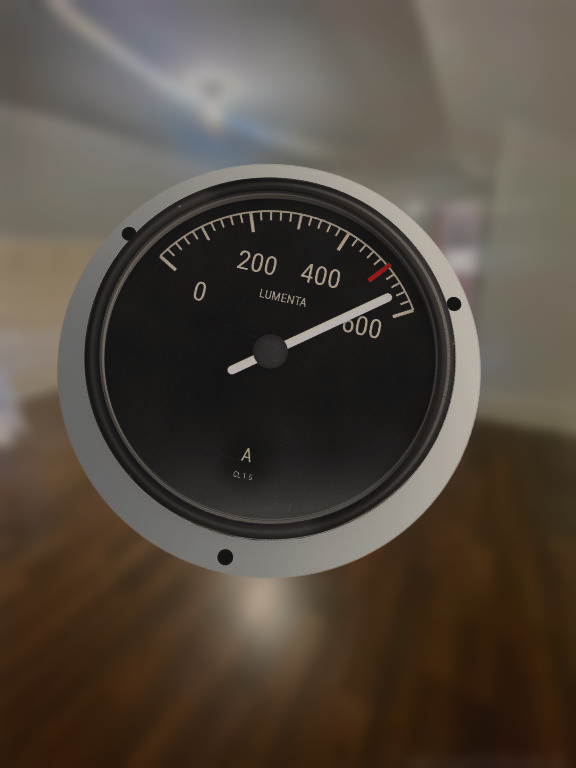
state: 560 A
